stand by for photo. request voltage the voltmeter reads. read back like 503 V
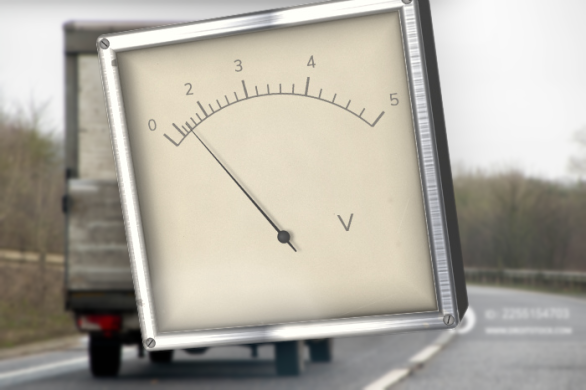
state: 1.4 V
